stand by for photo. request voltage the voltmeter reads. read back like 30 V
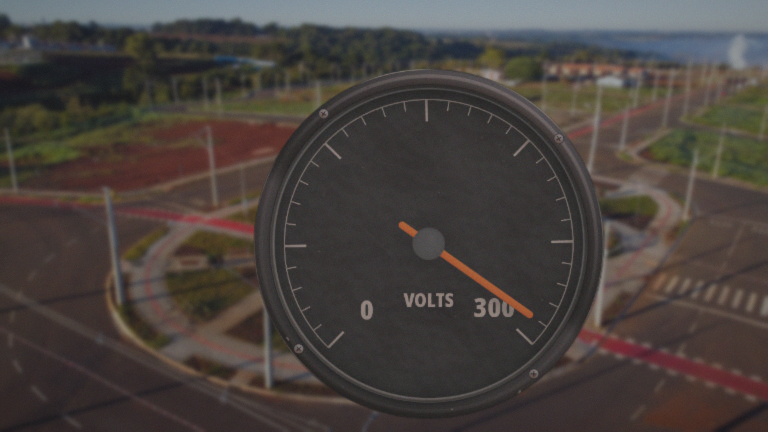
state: 290 V
